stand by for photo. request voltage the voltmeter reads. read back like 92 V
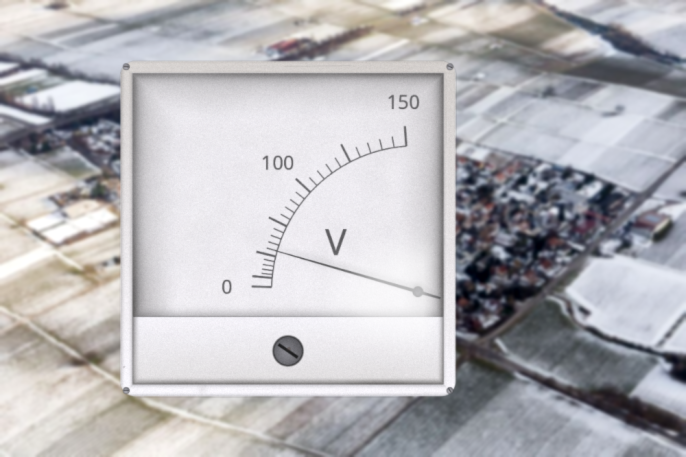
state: 55 V
